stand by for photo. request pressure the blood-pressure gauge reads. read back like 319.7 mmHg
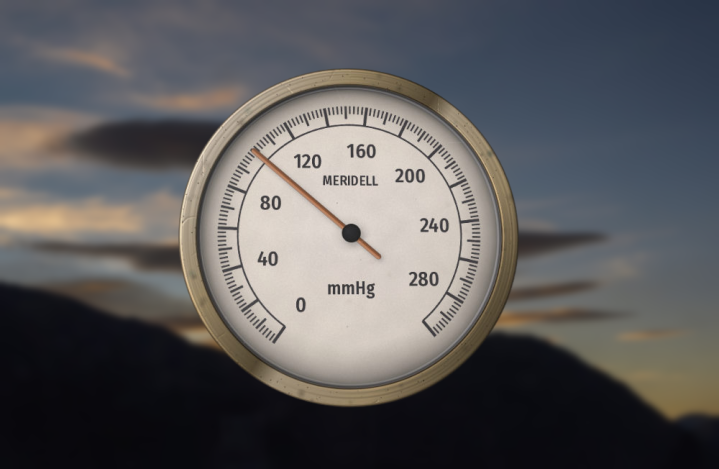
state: 100 mmHg
